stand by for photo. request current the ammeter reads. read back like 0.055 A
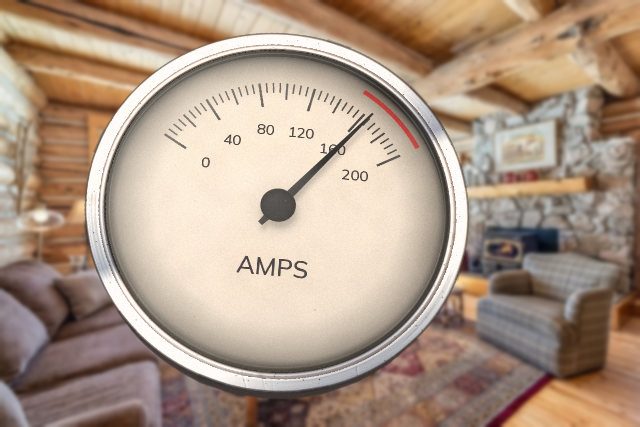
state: 165 A
